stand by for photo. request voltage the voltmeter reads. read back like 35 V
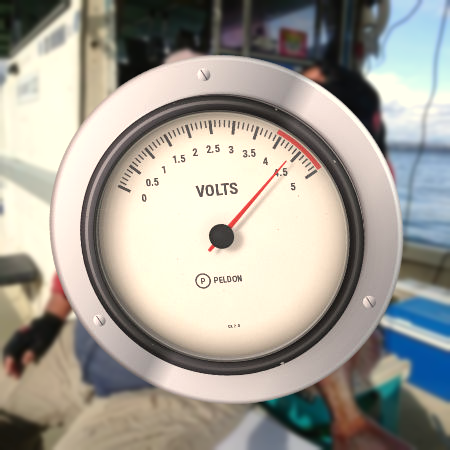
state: 4.4 V
